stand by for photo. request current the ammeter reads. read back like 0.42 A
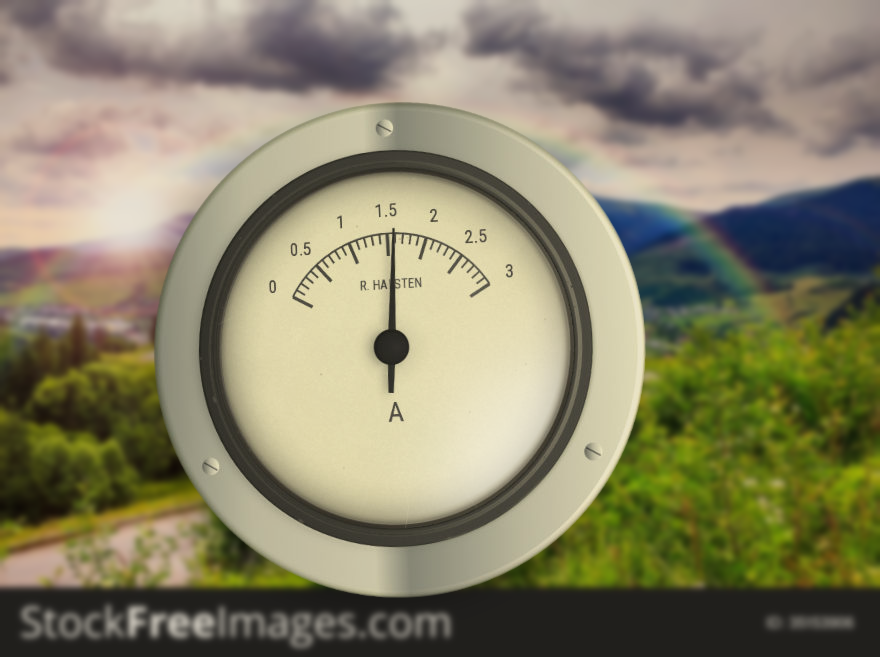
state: 1.6 A
